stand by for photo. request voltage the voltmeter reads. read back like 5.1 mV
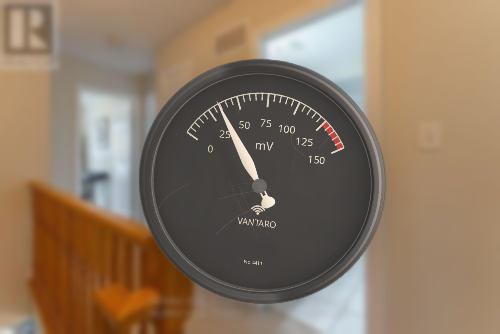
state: 35 mV
